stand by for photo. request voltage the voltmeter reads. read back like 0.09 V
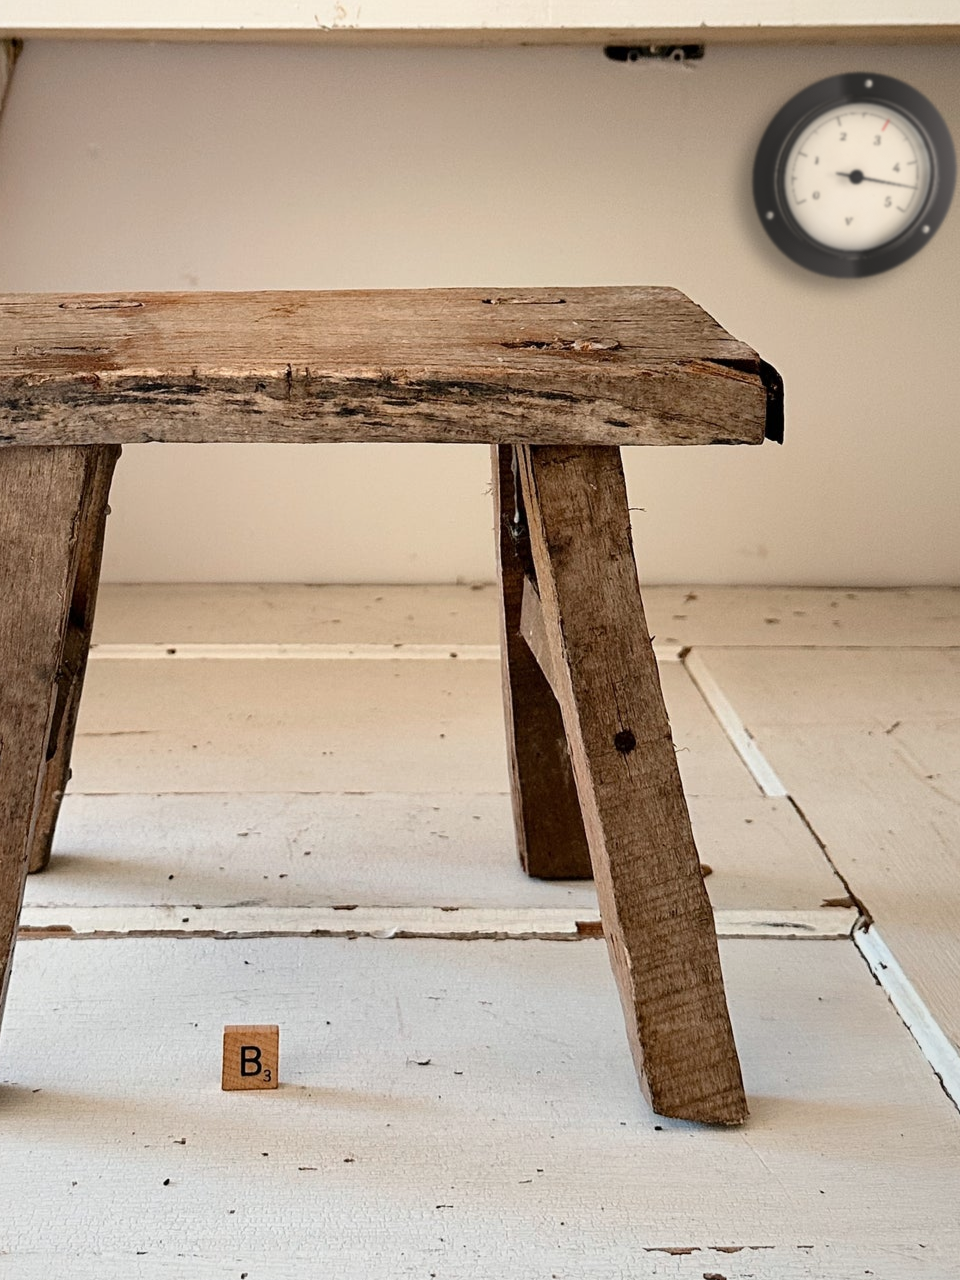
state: 4.5 V
